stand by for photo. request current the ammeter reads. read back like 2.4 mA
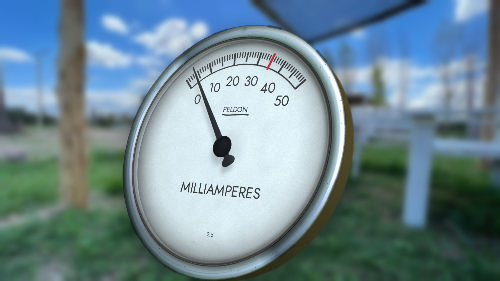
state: 5 mA
